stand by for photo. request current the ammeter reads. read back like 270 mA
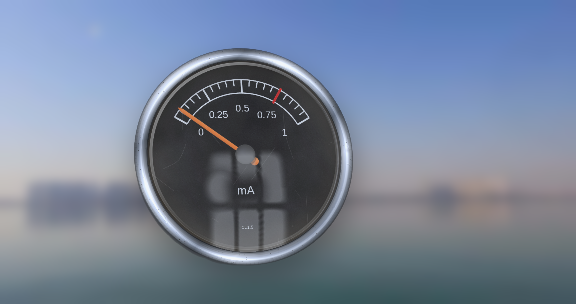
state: 0.05 mA
